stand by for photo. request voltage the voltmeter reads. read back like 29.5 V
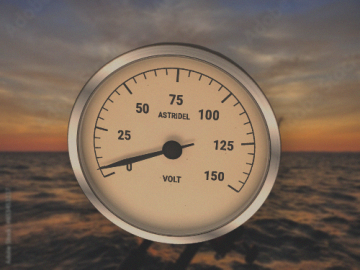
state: 5 V
